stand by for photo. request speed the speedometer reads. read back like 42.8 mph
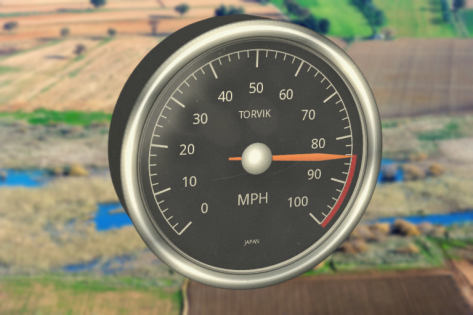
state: 84 mph
